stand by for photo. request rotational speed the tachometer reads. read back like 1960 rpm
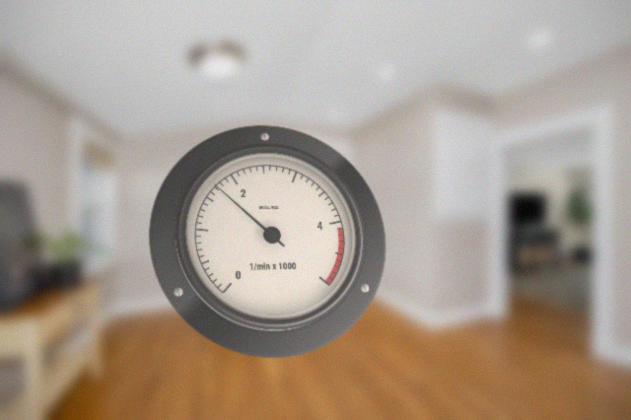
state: 1700 rpm
